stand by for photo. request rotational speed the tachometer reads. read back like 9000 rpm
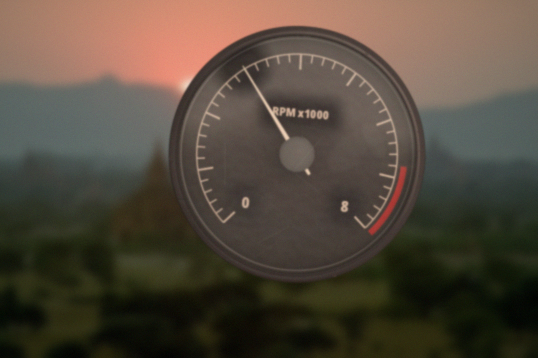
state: 3000 rpm
